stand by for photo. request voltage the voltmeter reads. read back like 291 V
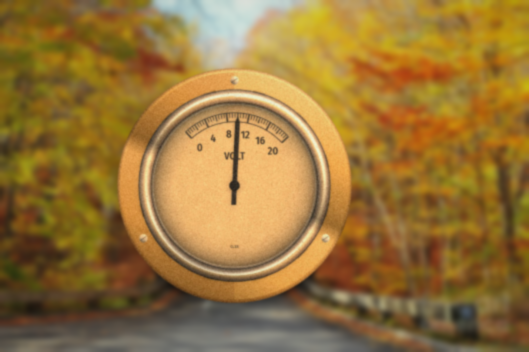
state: 10 V
